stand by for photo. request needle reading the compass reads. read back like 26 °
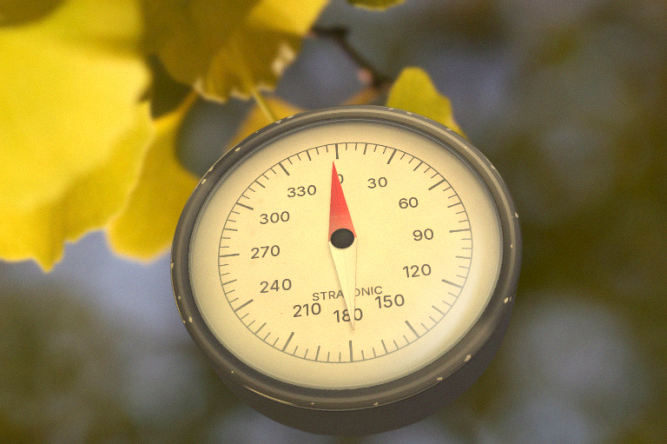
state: 357.5 °
